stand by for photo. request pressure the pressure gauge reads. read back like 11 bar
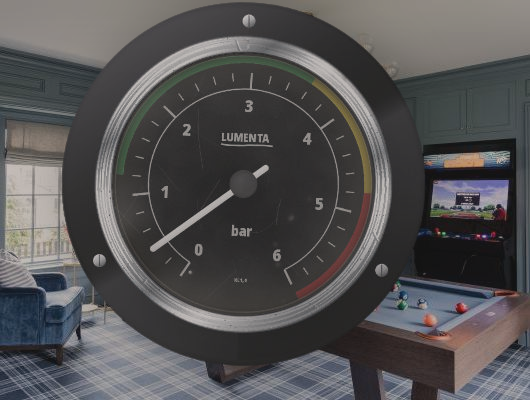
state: 0.4 bar
